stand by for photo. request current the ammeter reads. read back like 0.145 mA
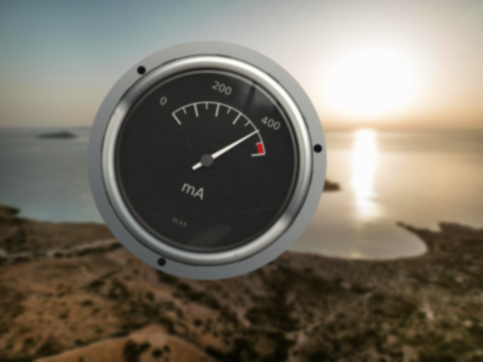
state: 400 mA
